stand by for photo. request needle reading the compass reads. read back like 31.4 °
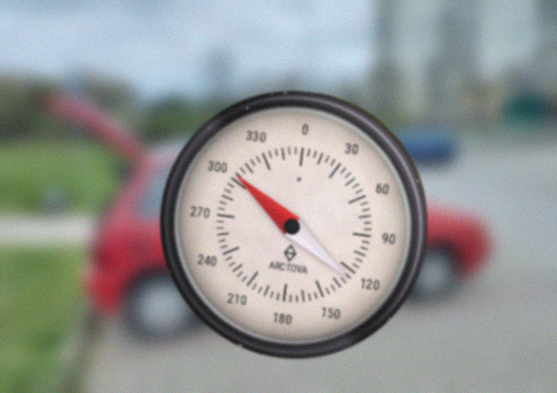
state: 305 °
